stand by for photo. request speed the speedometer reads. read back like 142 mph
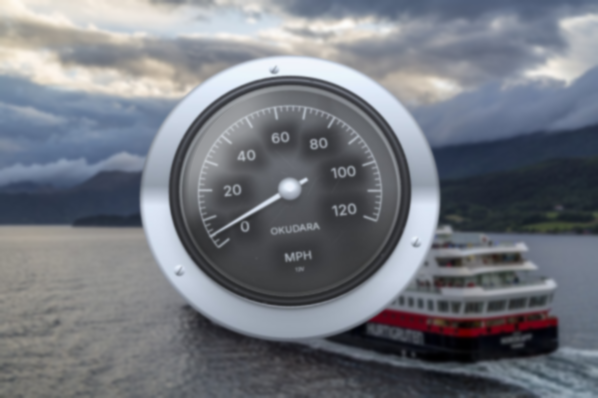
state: 4 mph
